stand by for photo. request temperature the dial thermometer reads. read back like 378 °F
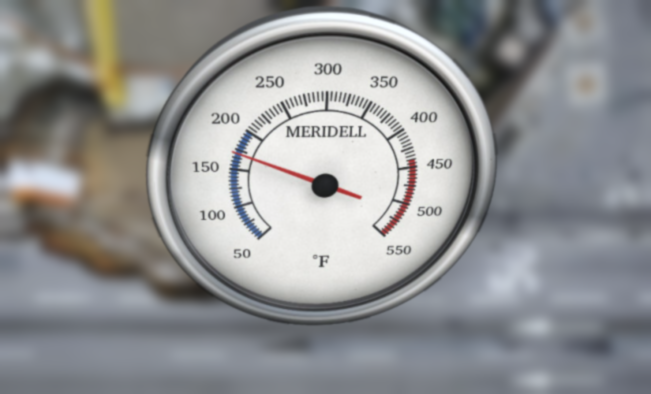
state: 175 °F
